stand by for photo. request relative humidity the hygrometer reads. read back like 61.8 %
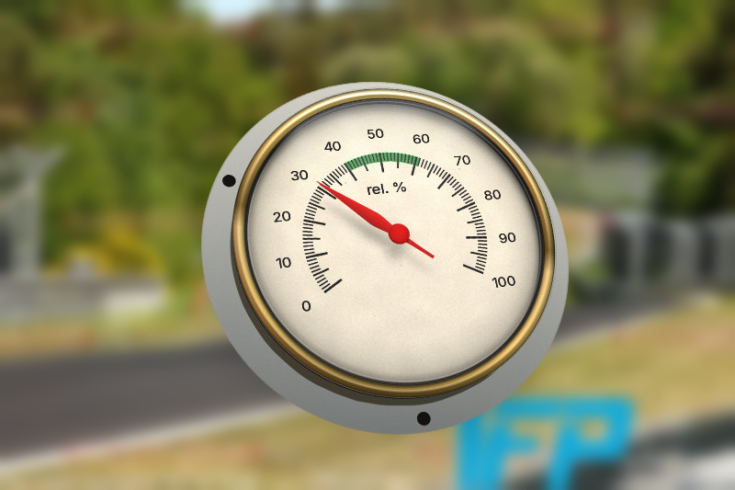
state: 30 %
